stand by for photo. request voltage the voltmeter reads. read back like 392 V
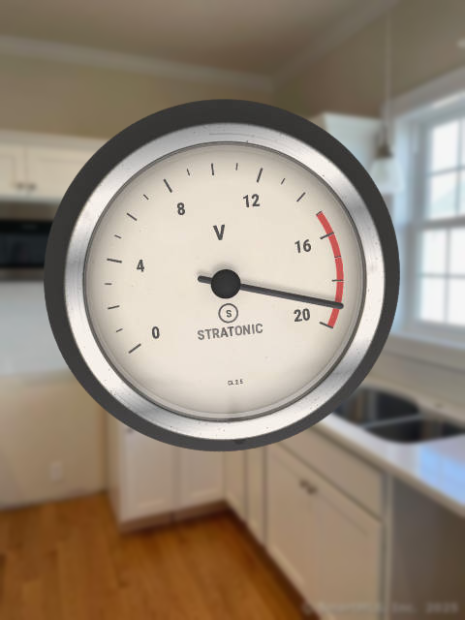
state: 19 V
